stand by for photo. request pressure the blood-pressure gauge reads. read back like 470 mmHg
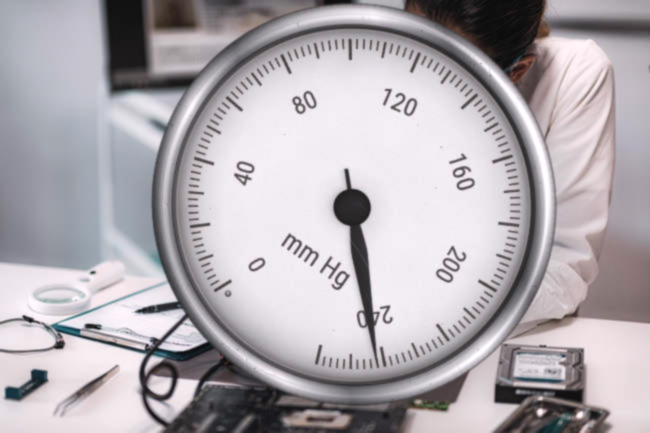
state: 242 mmHg
